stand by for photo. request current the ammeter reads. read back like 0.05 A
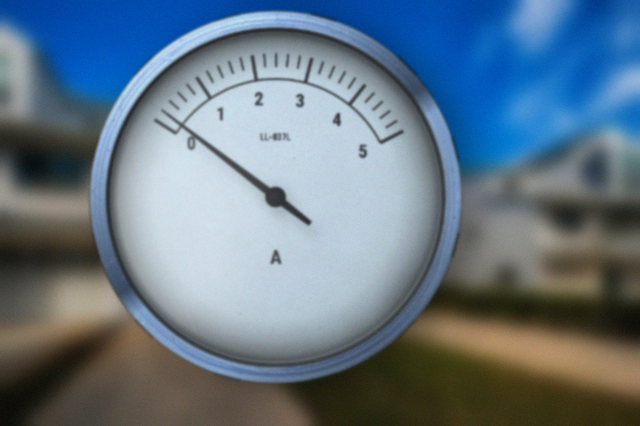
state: 0.2 A
